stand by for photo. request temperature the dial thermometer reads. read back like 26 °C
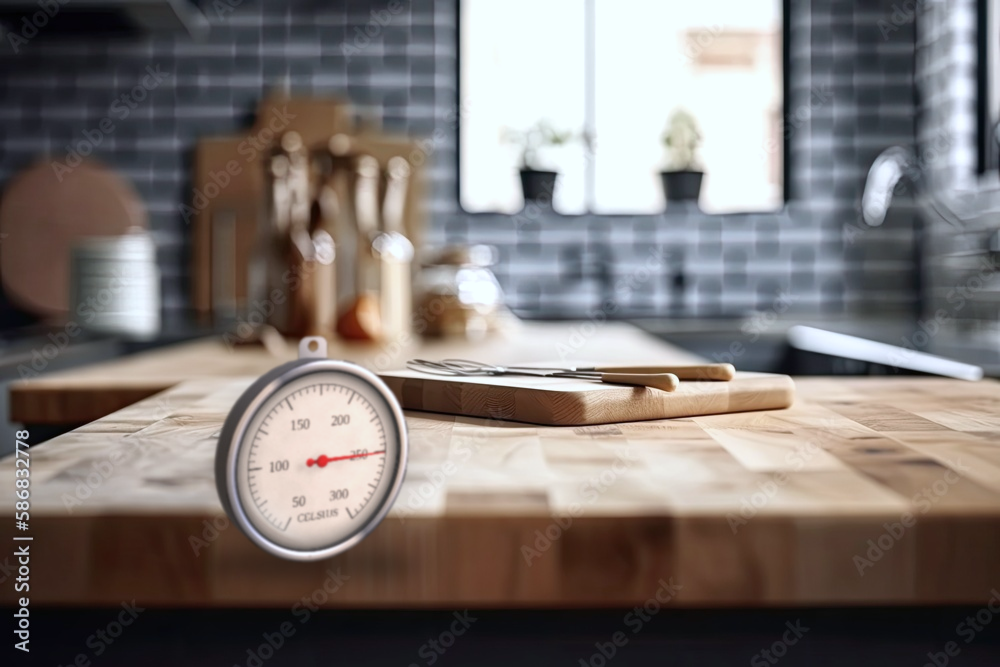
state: 250 °C
